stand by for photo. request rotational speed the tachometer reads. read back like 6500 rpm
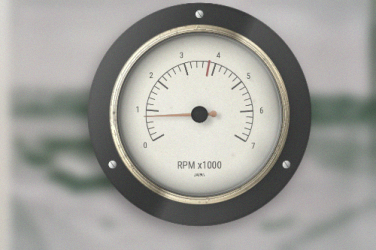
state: 800 rpm
